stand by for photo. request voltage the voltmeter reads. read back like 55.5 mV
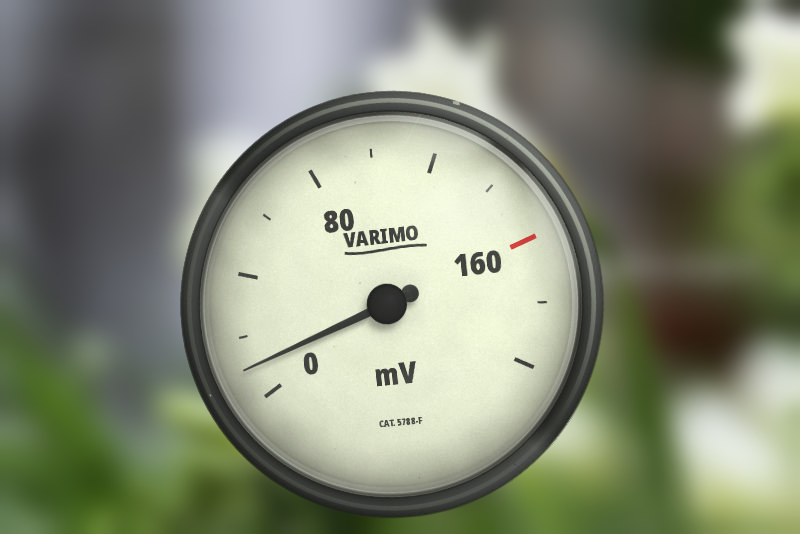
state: 10 mV
